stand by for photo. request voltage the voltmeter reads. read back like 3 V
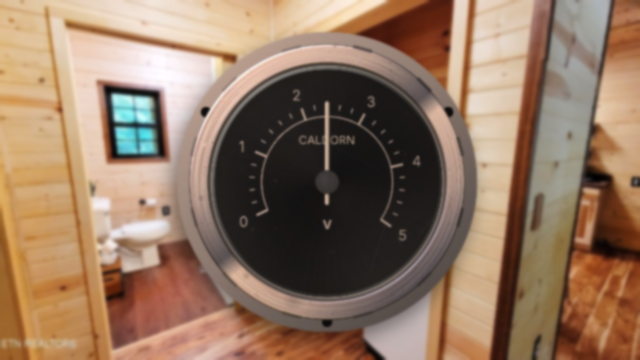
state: 2.4 V
